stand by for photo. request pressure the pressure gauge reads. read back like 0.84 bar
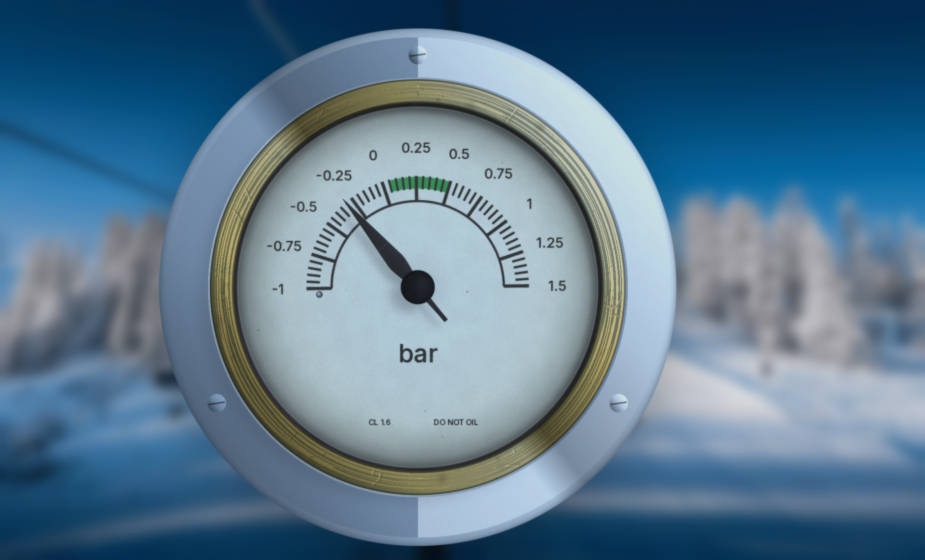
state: -0.3 bar
